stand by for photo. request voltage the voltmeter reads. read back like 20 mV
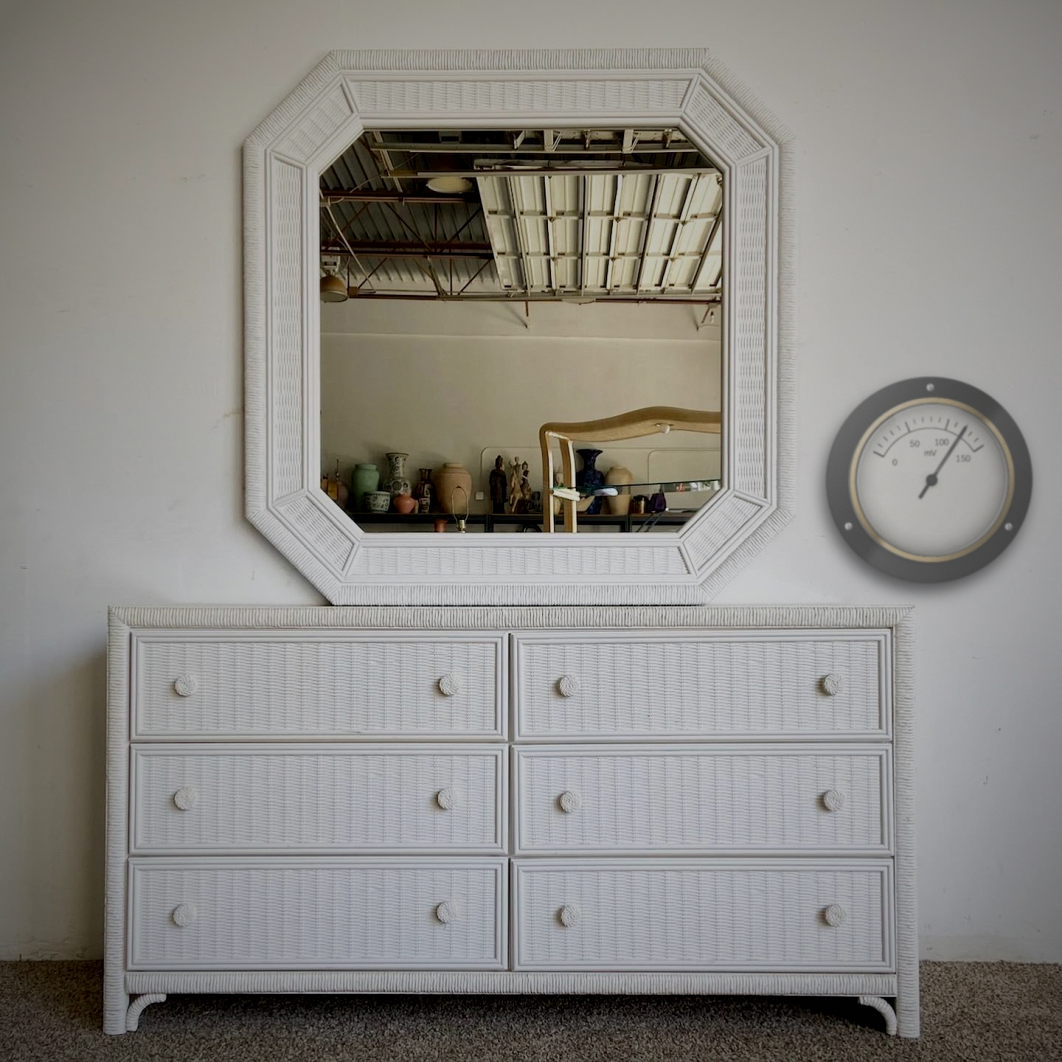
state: 120 mV
